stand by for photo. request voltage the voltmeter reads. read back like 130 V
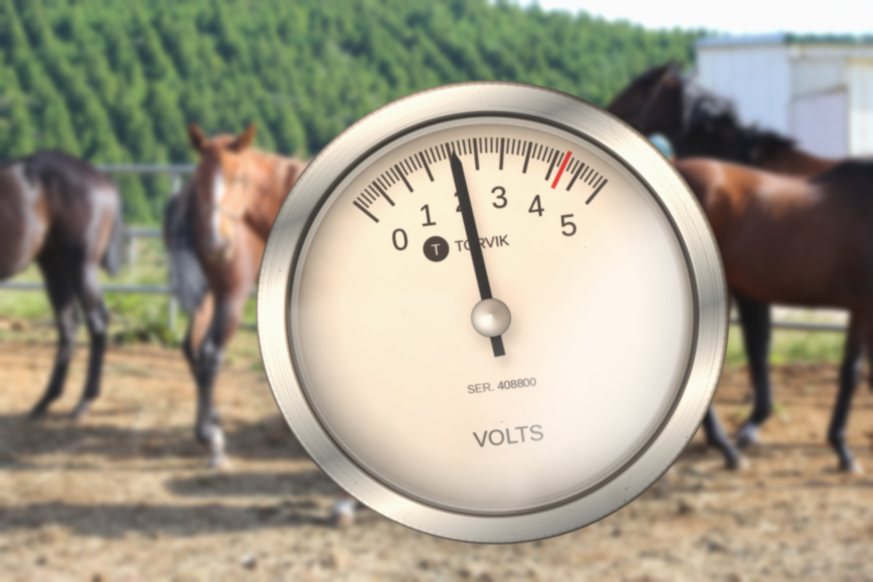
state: 2.1 V
